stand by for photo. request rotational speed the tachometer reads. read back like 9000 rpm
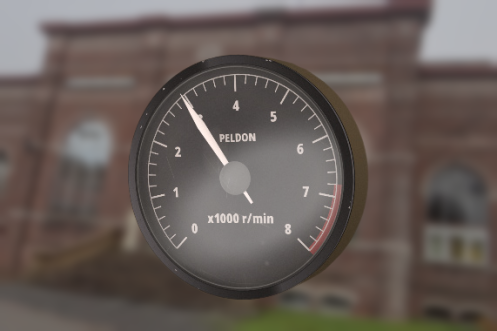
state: 3000 rpm
